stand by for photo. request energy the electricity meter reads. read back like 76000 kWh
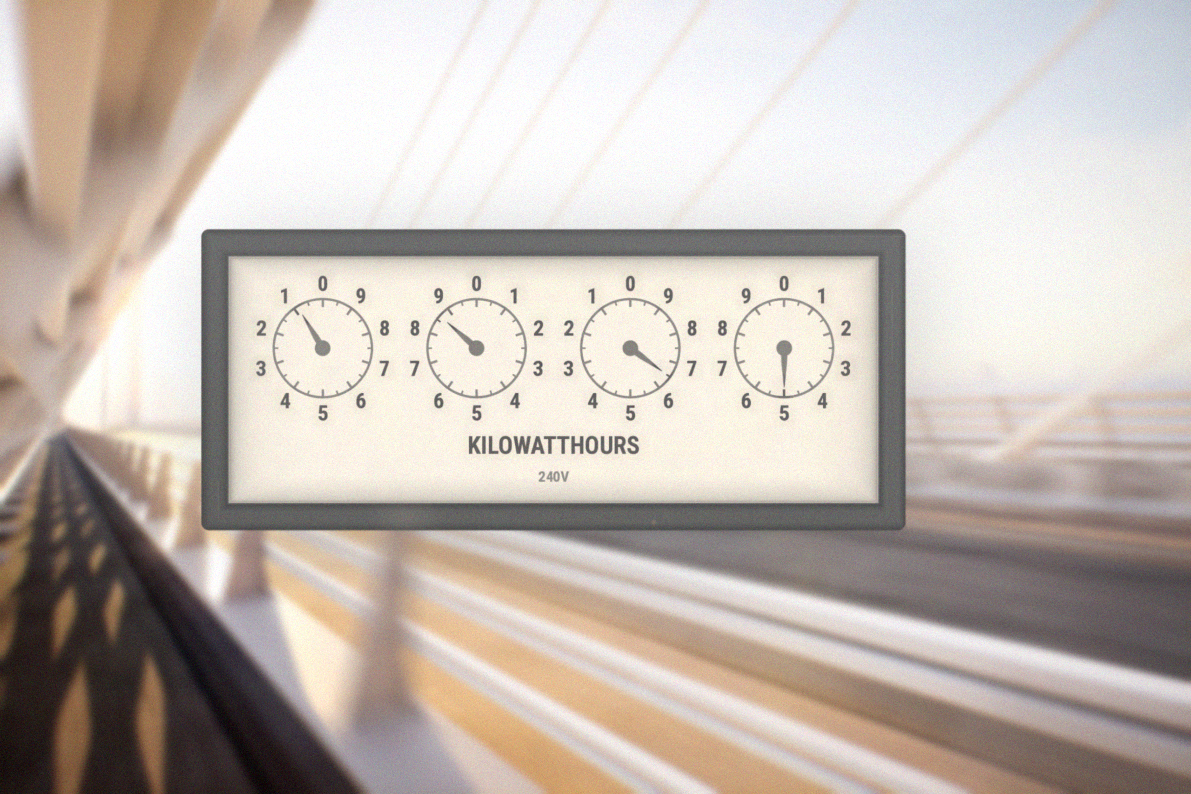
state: 865 kWh
